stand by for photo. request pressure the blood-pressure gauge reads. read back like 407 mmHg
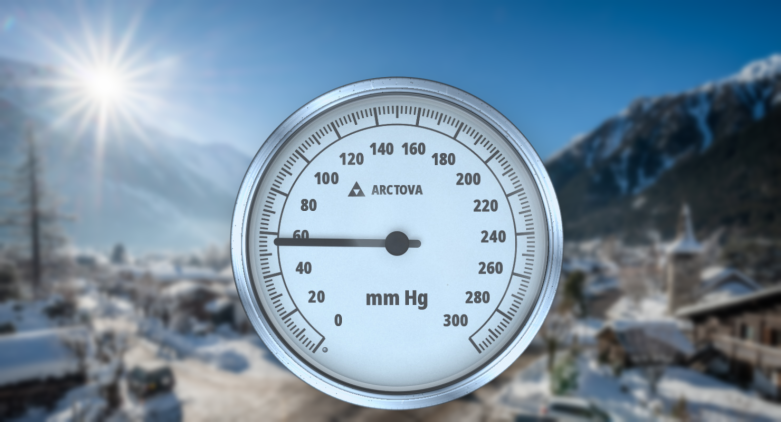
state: 56 mmHg
